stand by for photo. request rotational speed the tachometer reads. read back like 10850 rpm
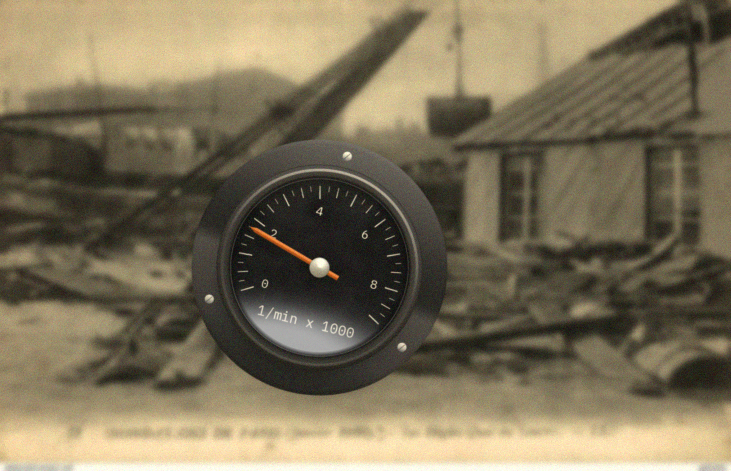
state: 1750 rpm
